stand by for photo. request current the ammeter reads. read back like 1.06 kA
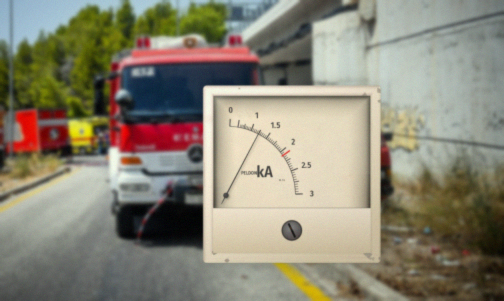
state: 1.25 kA
